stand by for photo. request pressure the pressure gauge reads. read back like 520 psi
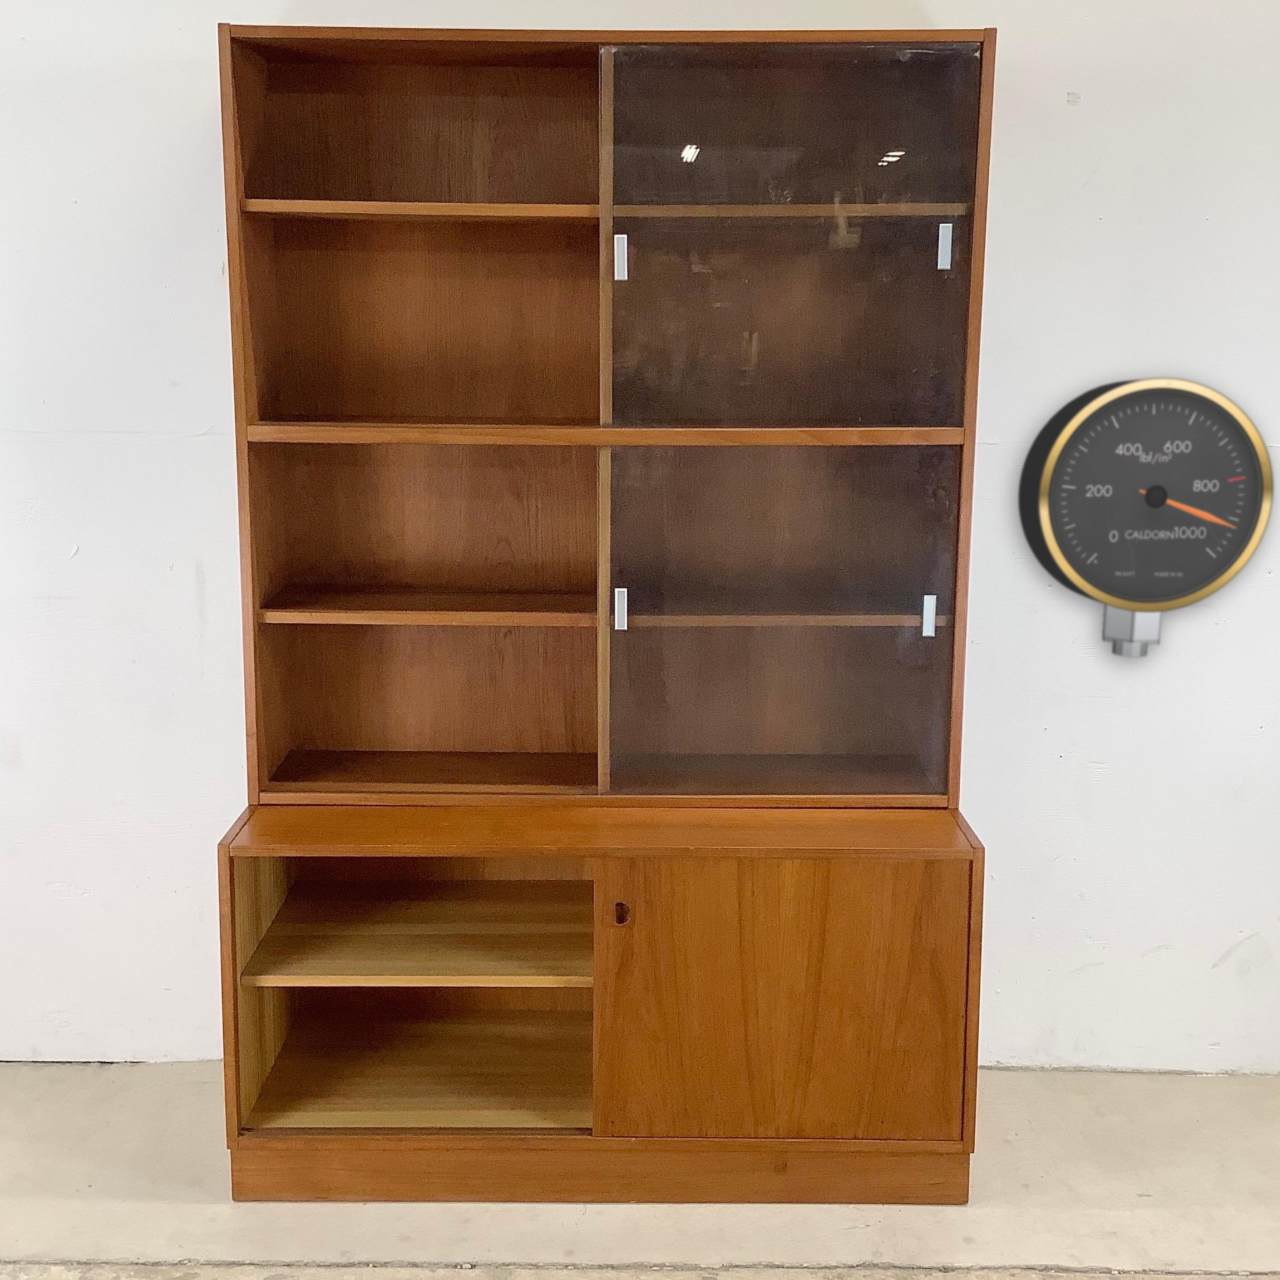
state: 920 psi
